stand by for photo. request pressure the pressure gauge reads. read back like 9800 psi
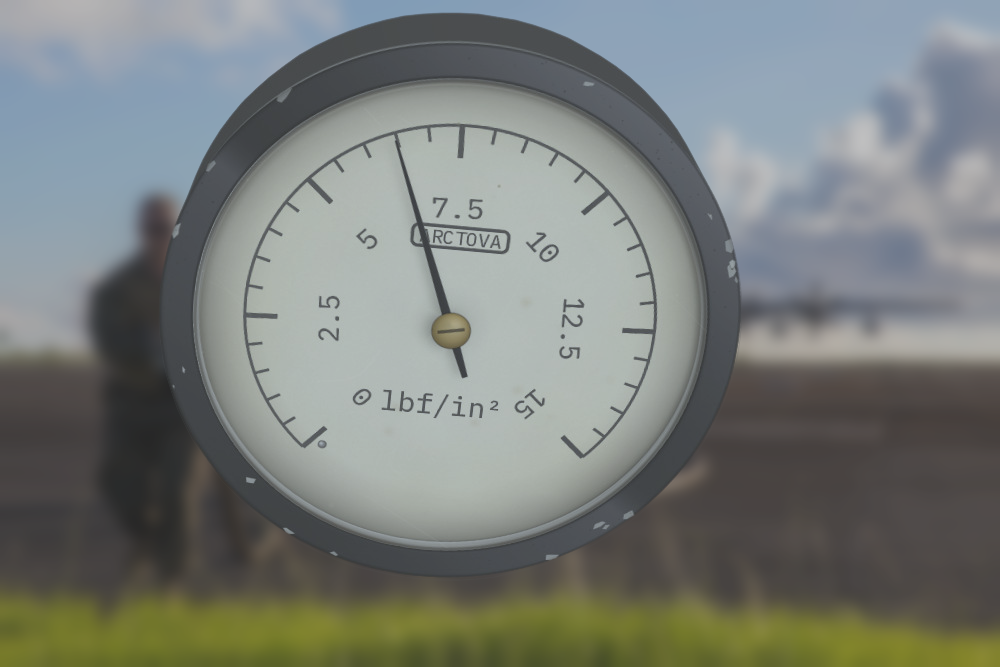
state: 6.5 psi
